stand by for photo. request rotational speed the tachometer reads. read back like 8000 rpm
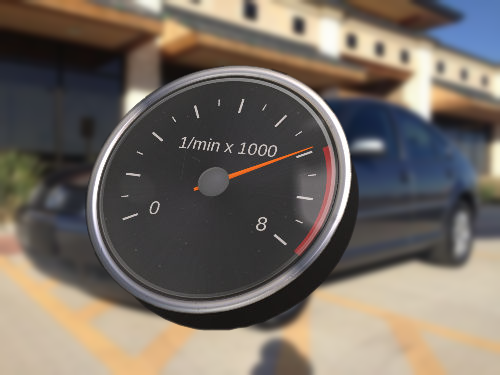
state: 6000 rpm
